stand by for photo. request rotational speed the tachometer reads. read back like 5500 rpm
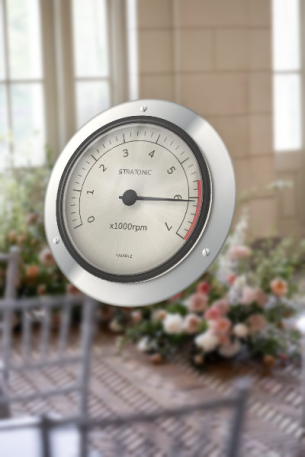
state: 6100 rpm
